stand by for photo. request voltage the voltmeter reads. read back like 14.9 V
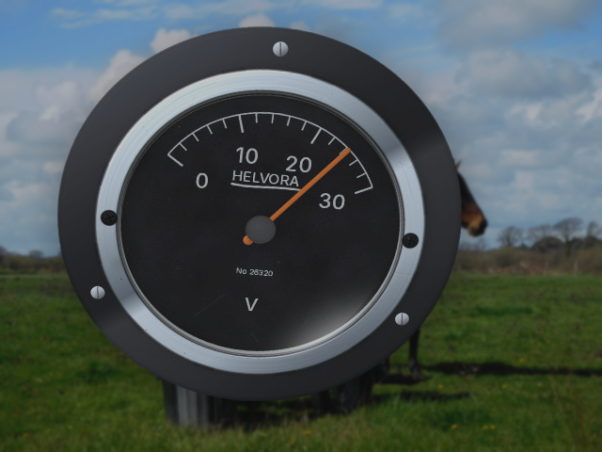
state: 24 V
